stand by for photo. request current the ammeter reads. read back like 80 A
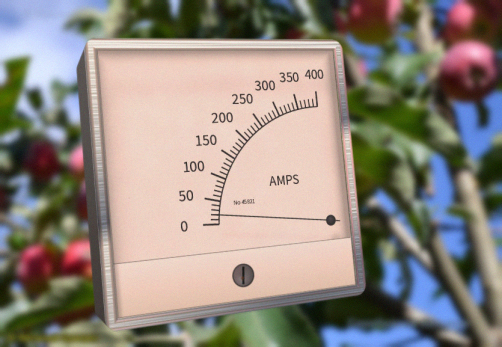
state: 20 A
